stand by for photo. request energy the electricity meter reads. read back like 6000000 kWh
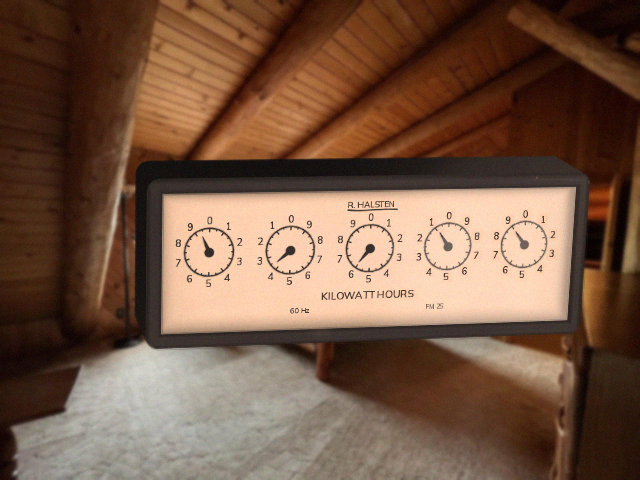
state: 93609 kWh
